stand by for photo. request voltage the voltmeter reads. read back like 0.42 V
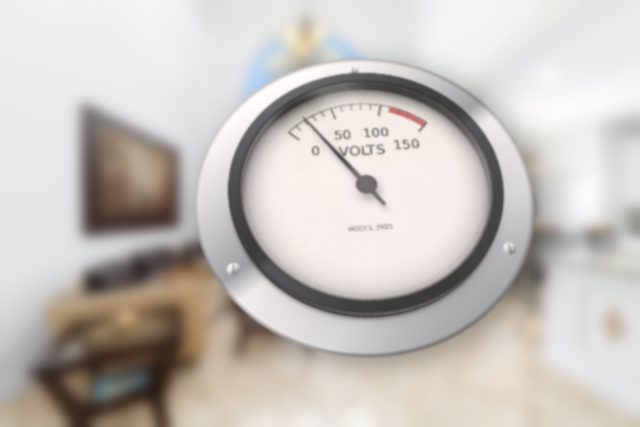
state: 20 V
